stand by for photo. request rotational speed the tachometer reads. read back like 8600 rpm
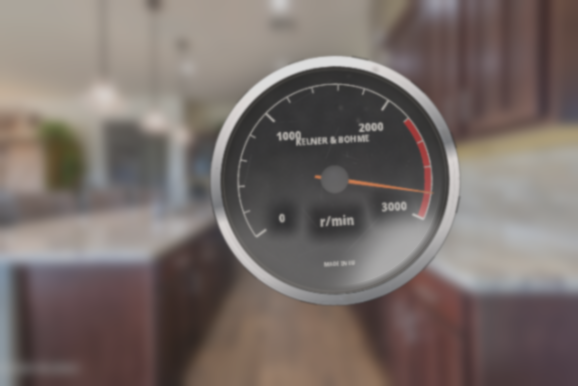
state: 2800 rpm
